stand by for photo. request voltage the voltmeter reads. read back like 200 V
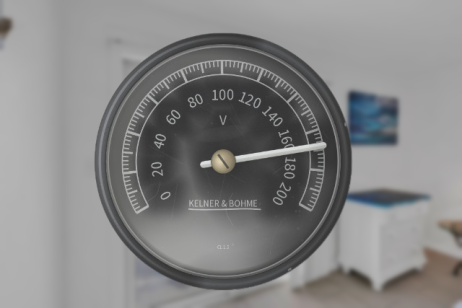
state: 168 V
